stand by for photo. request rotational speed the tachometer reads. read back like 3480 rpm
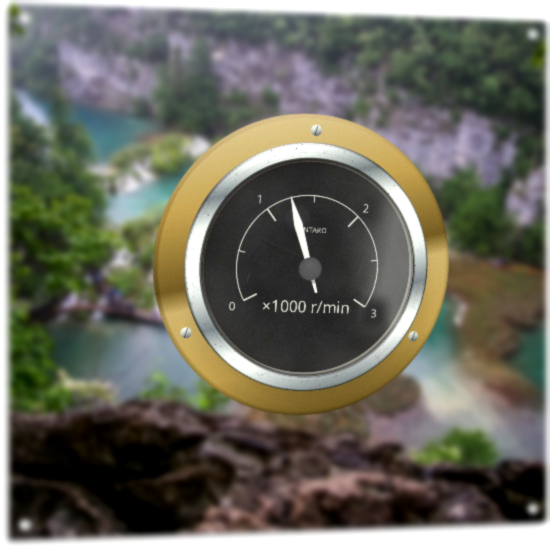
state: 1250 rpm
